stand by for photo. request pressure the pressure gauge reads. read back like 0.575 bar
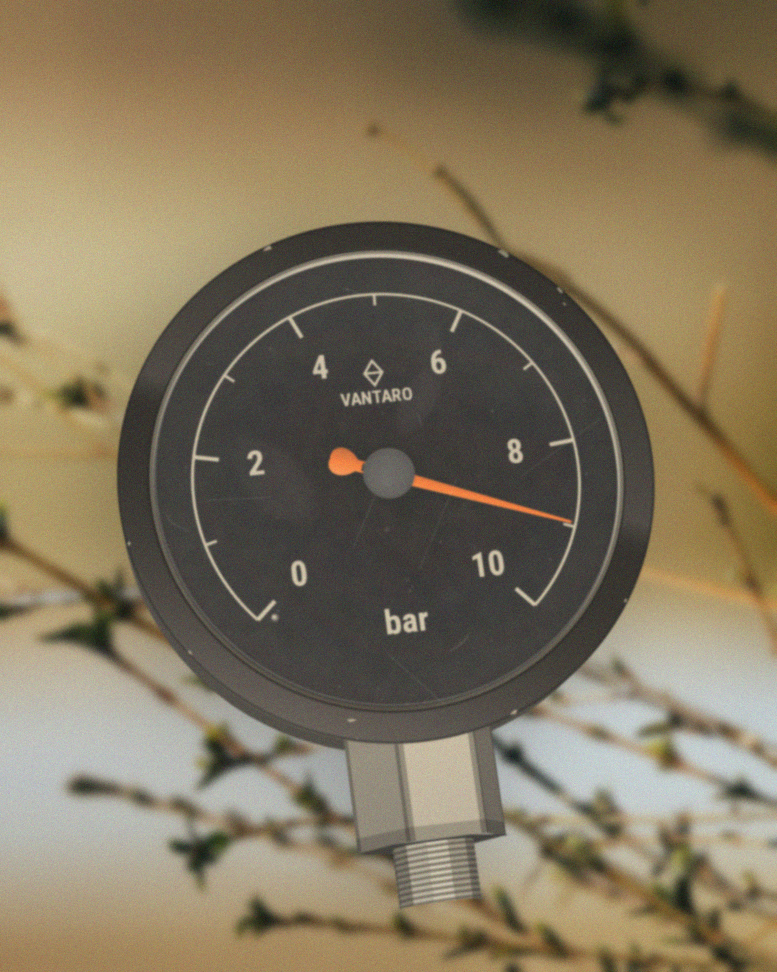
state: 9 bar
